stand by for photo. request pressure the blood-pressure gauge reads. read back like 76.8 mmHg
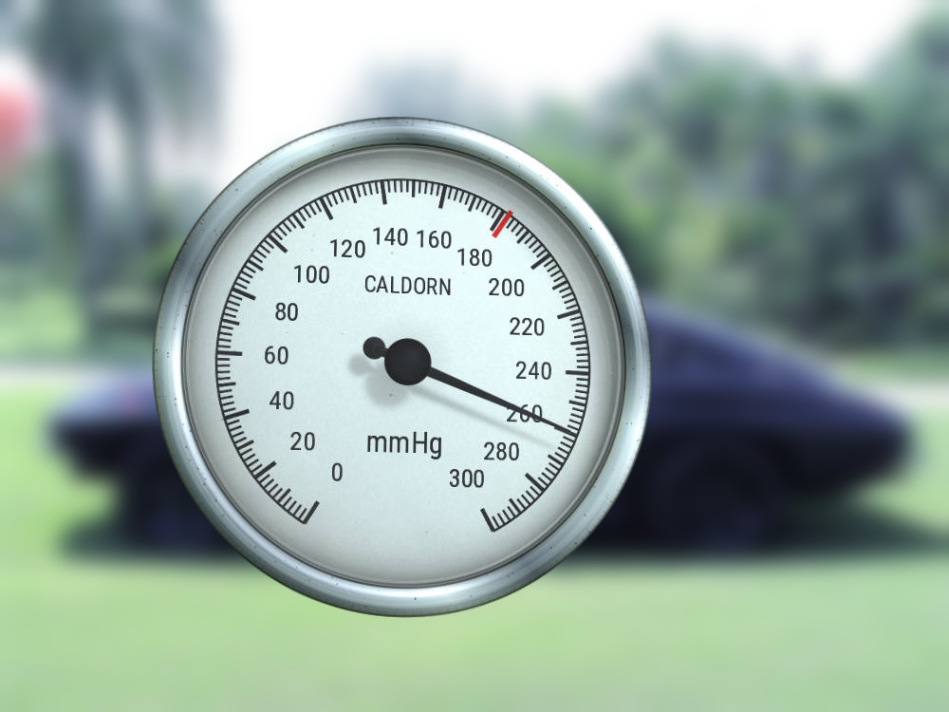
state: 260 mmHg
